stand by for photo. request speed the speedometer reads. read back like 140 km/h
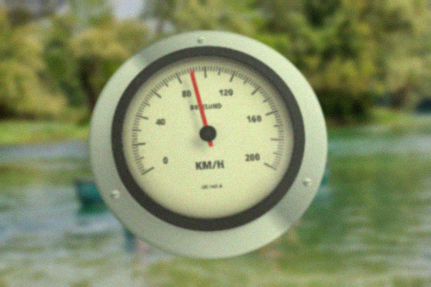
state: 90 km/h
